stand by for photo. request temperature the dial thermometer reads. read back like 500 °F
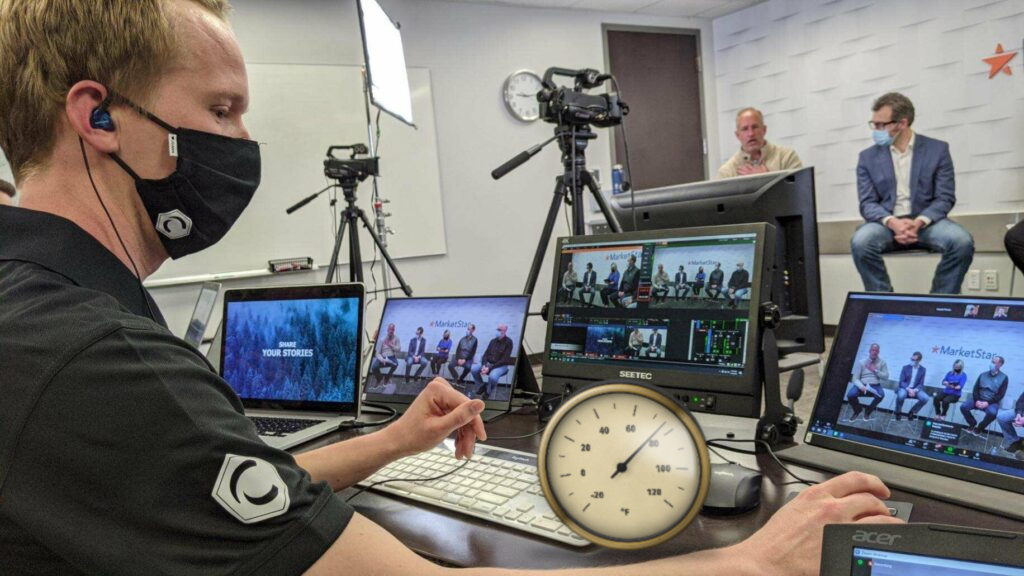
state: 75 °F
